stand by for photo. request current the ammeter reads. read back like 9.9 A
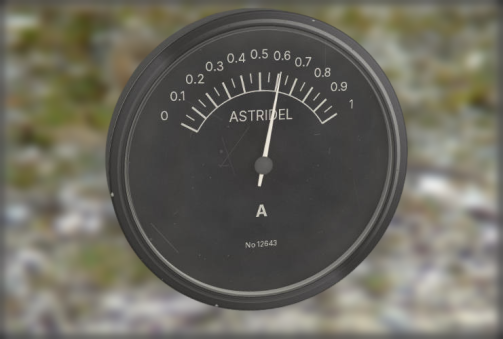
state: 0.6 A
